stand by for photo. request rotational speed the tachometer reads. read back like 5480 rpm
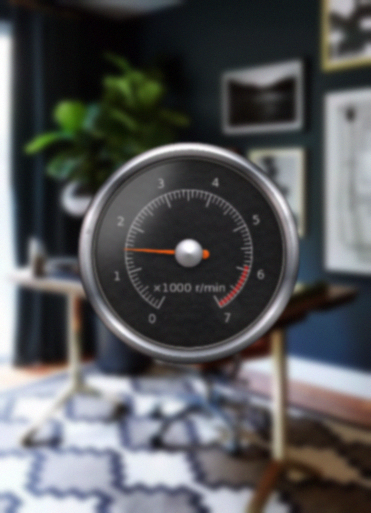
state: 1500 rpm
